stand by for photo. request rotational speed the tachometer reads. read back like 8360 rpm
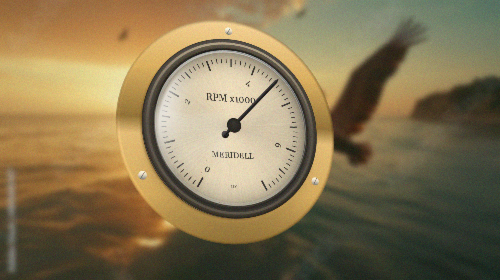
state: 4500 rpm
